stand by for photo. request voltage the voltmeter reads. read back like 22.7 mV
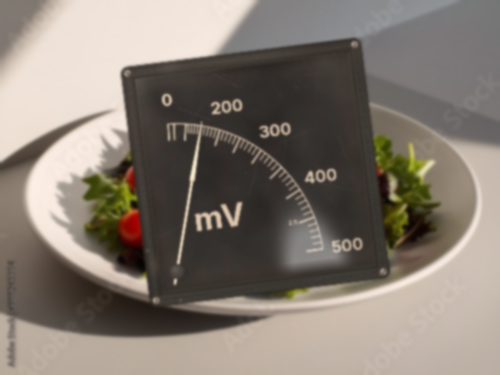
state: 150 mV
